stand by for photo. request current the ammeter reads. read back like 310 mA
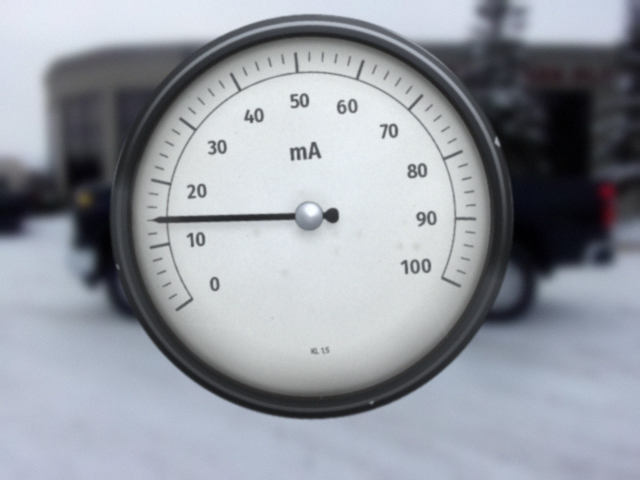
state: 14 mA
